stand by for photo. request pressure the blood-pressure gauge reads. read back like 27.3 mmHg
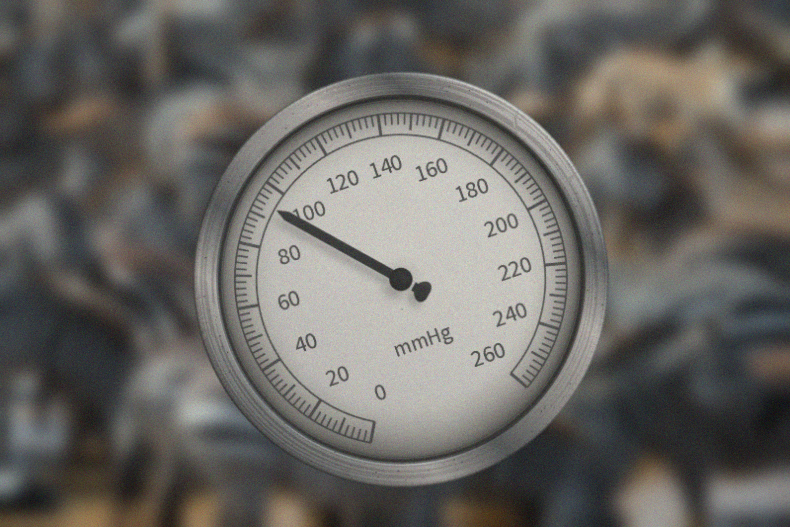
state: 94 mmHg
